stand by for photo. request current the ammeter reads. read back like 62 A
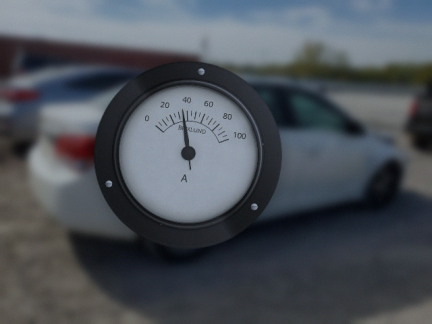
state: 35 A
